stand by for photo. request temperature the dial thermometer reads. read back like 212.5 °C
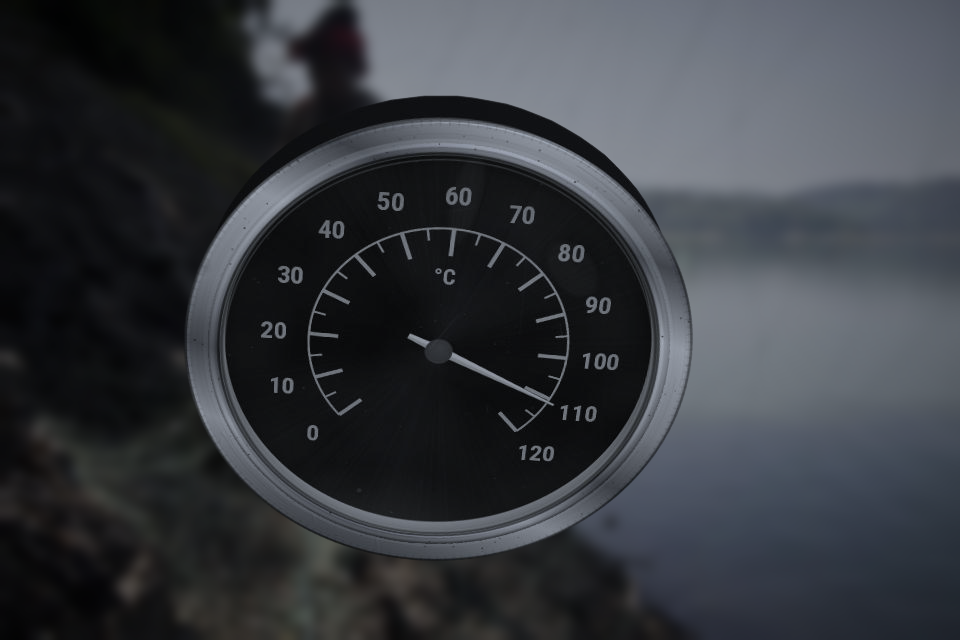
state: 110 °C
